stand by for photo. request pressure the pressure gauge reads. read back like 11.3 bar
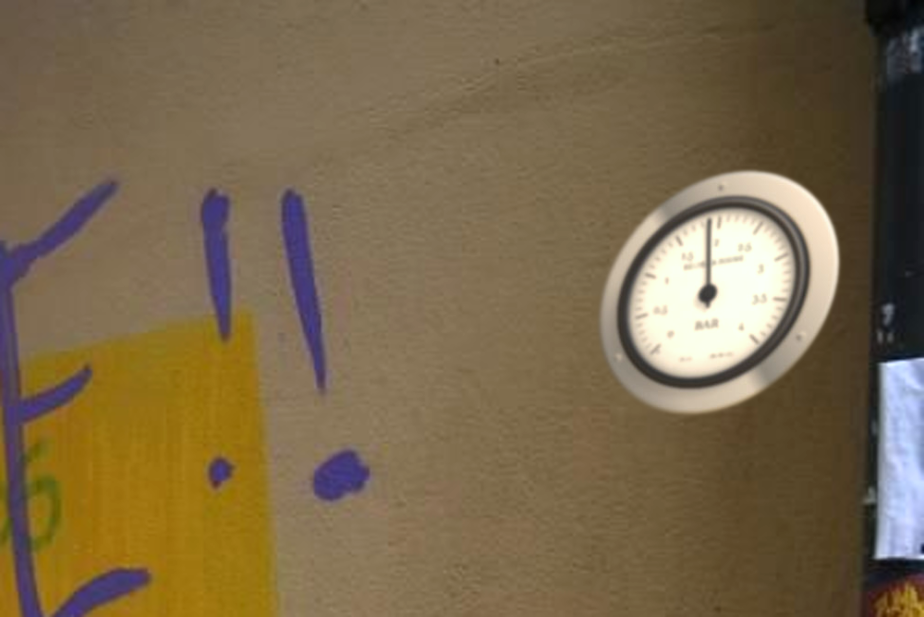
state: 1.9 bar
